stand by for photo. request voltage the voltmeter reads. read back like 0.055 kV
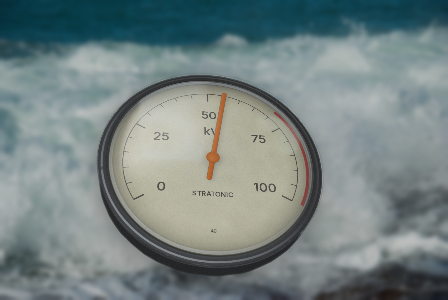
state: 55 kV
